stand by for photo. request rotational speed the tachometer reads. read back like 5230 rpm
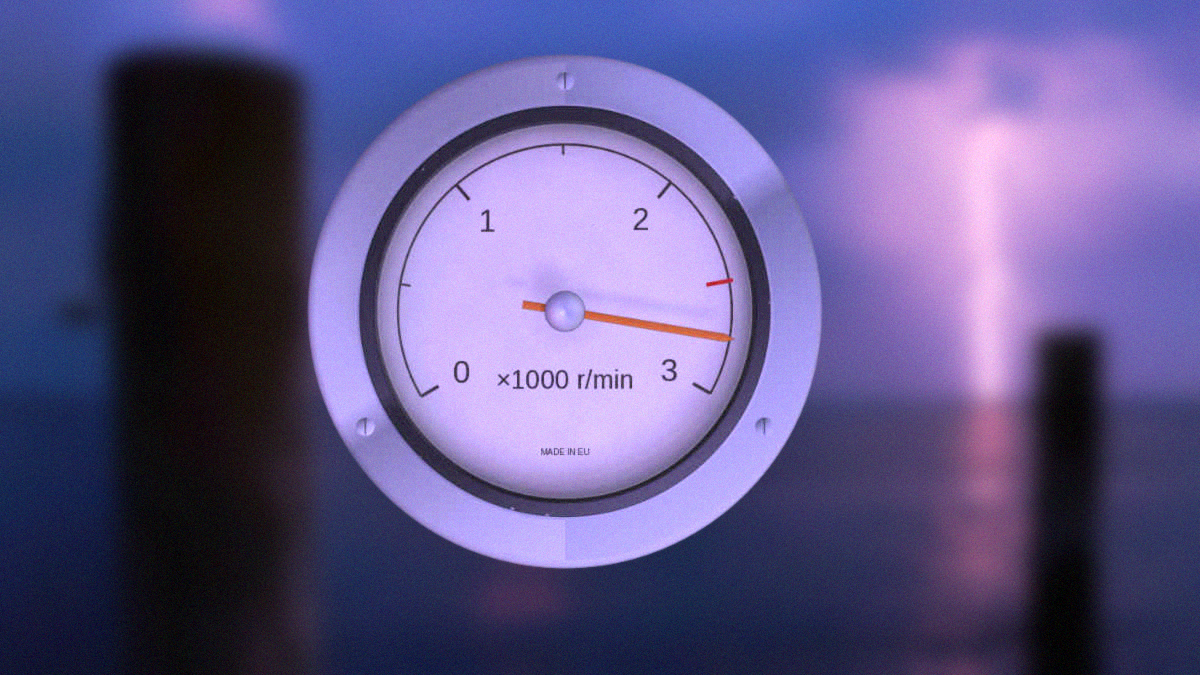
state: 2750 rpm
